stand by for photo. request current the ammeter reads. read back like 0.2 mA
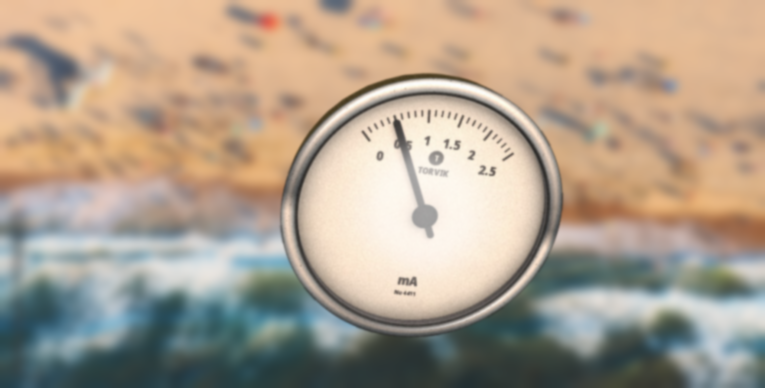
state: 0.5 mA
